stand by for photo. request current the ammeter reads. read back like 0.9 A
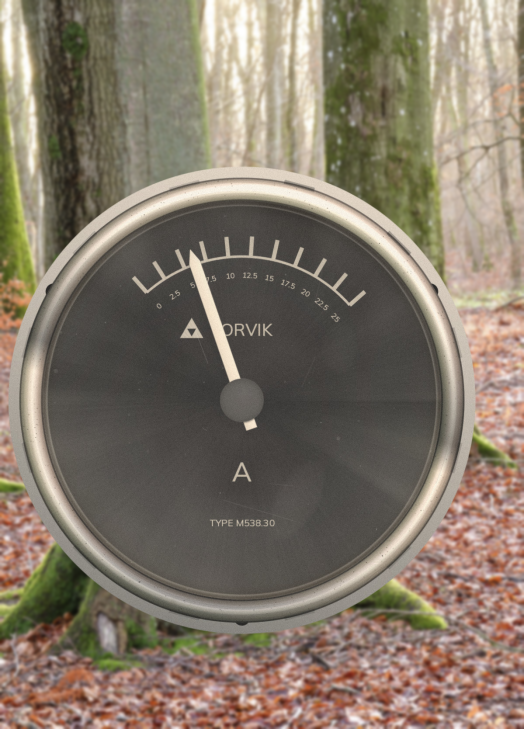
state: 6.25 A
